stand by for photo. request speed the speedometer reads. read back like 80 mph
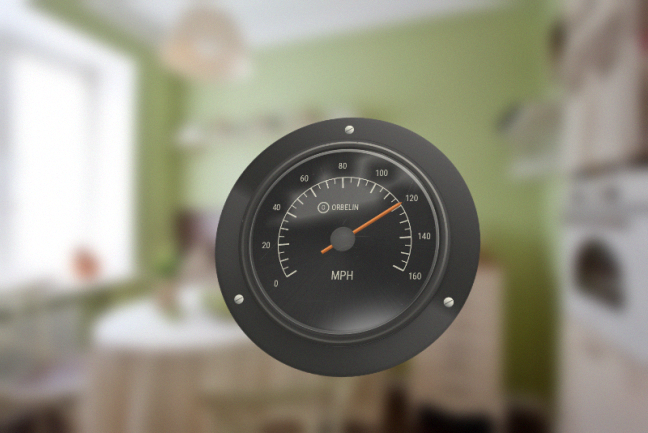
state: 120 mph
